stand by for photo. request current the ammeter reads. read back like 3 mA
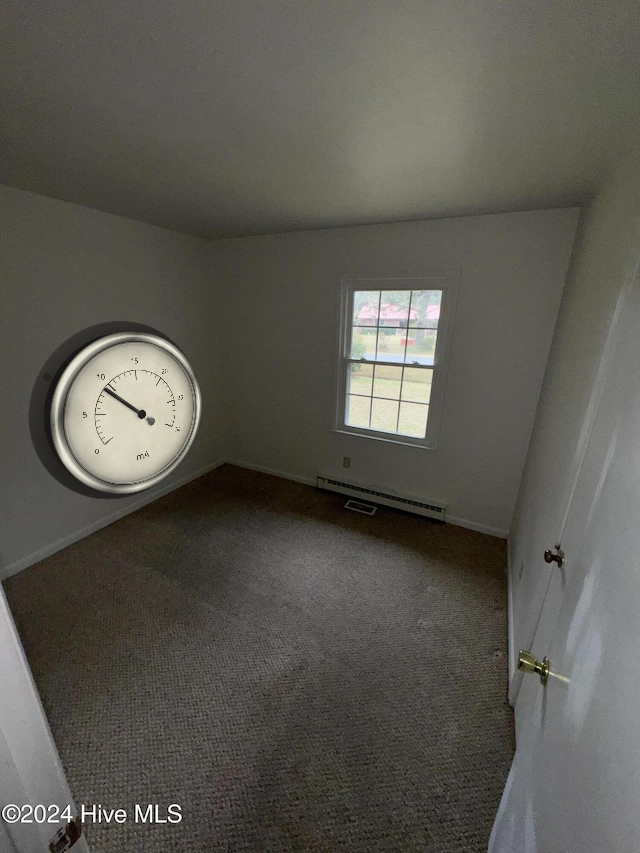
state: 9 mA
